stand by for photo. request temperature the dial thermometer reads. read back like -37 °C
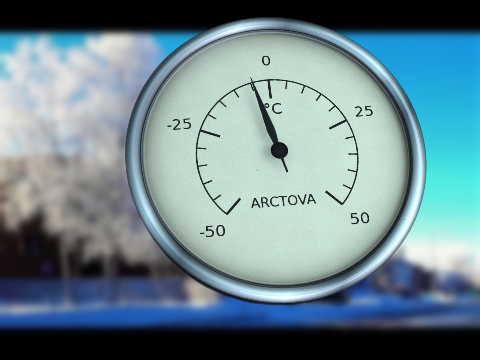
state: -5 °C
